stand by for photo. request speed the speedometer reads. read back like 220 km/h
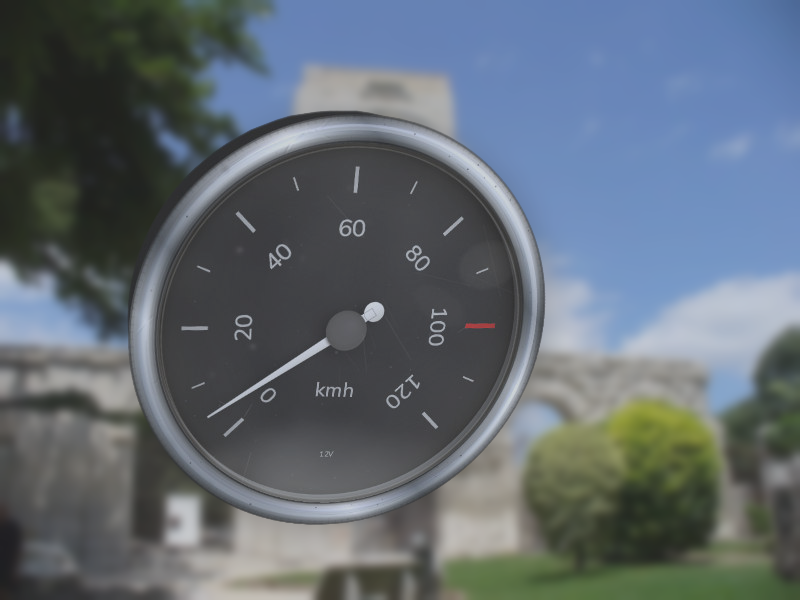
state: 5 km/h
